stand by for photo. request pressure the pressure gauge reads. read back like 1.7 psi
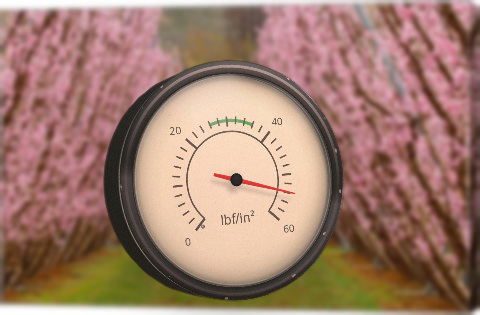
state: 54 psi
